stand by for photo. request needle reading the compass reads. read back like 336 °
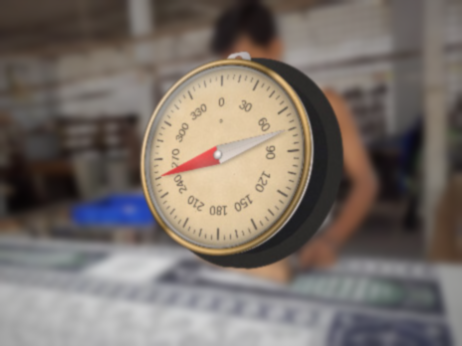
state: 255 °
